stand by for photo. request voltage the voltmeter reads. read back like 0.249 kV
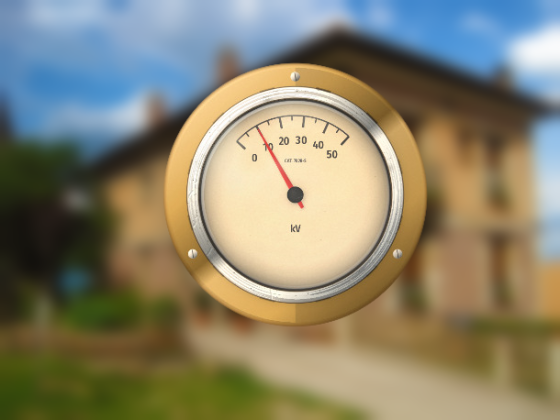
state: 10 kV
